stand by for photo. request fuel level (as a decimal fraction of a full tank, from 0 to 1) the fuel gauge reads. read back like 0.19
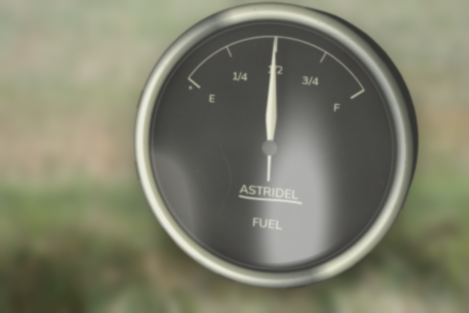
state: 0.5
